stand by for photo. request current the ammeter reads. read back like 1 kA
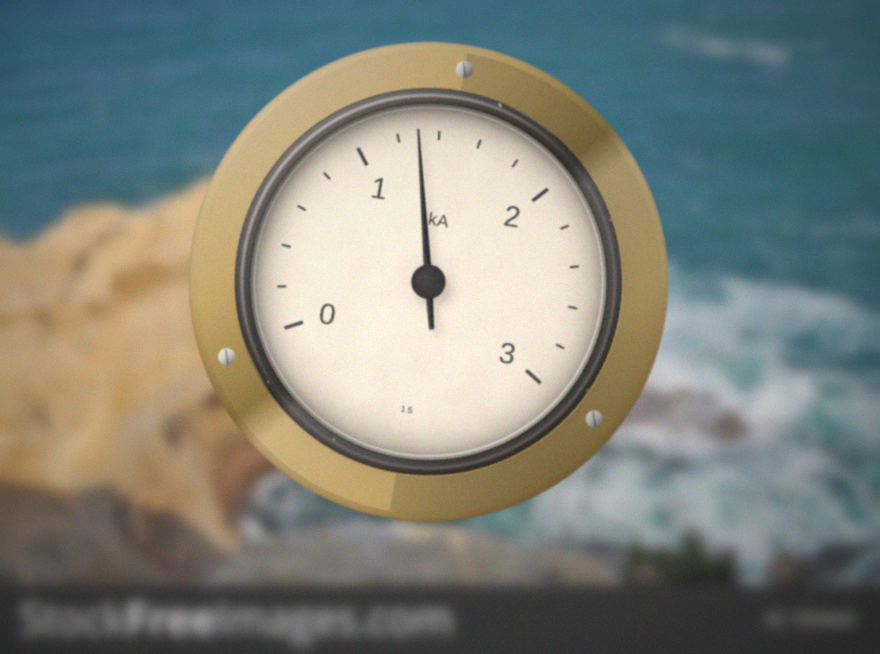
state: 1.3 kA
